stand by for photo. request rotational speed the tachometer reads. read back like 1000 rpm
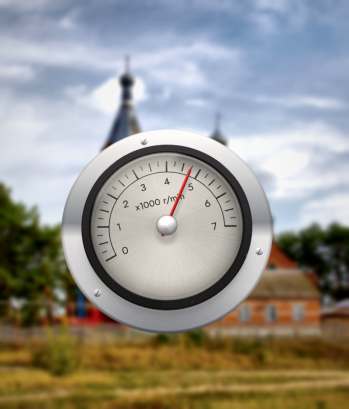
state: 4750 rpm
